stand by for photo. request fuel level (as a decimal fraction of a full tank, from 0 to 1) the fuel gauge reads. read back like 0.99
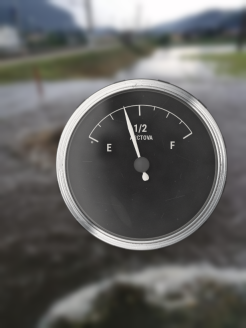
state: 0.375
